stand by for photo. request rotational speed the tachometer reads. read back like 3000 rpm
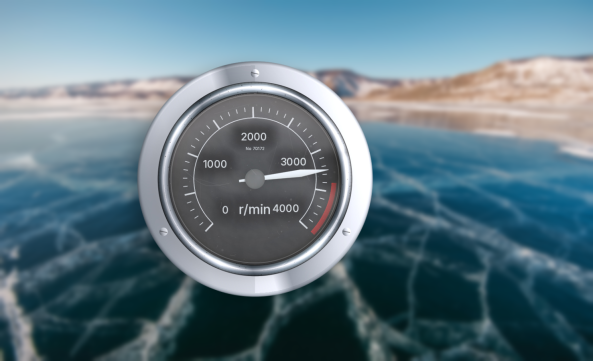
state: 3250 rpm
